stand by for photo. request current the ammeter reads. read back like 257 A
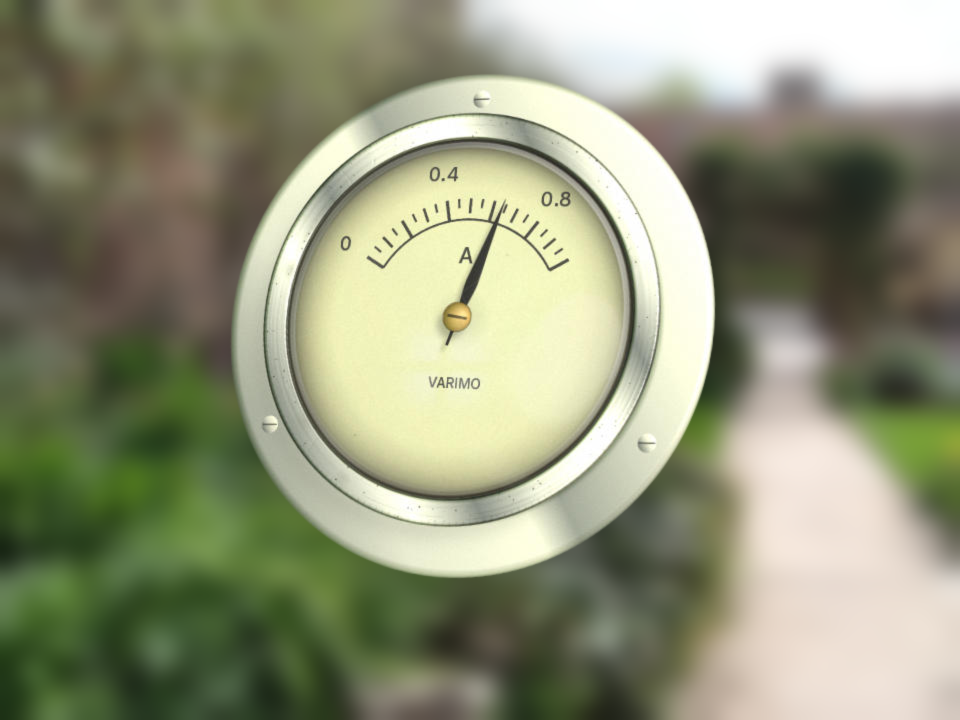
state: 0.65 A
